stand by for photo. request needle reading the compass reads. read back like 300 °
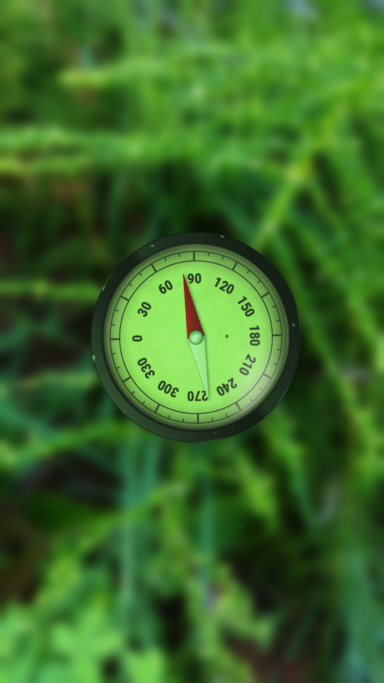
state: 80 °
